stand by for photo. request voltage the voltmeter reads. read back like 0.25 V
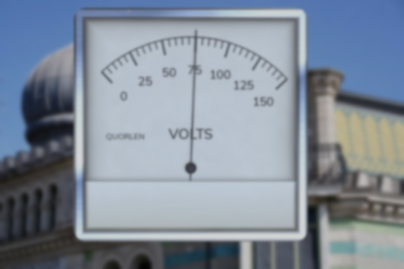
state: 75 V
